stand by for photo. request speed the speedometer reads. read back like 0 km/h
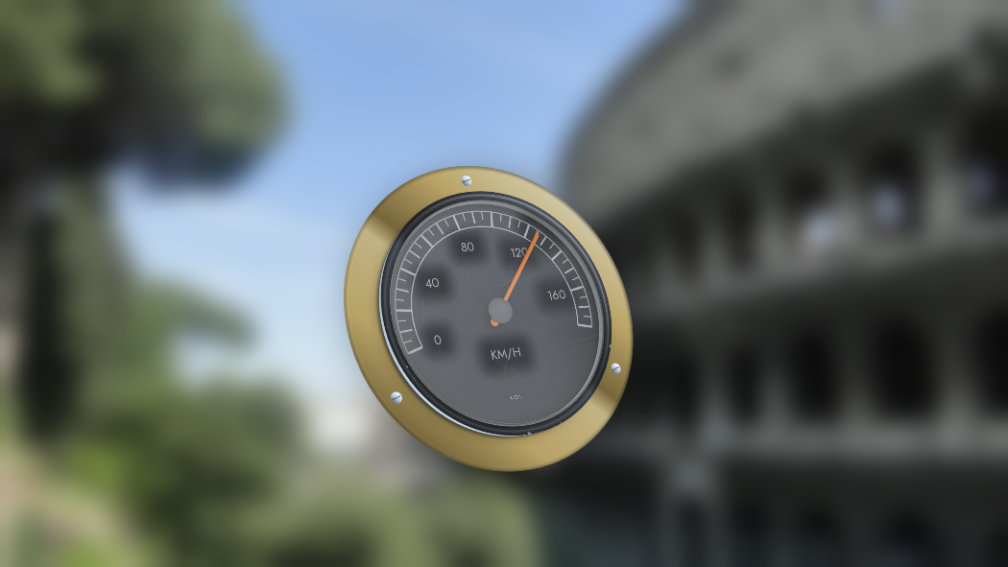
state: 125 km/h
